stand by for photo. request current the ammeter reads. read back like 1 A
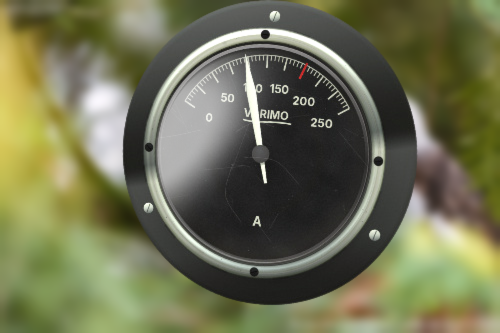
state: 100 A
